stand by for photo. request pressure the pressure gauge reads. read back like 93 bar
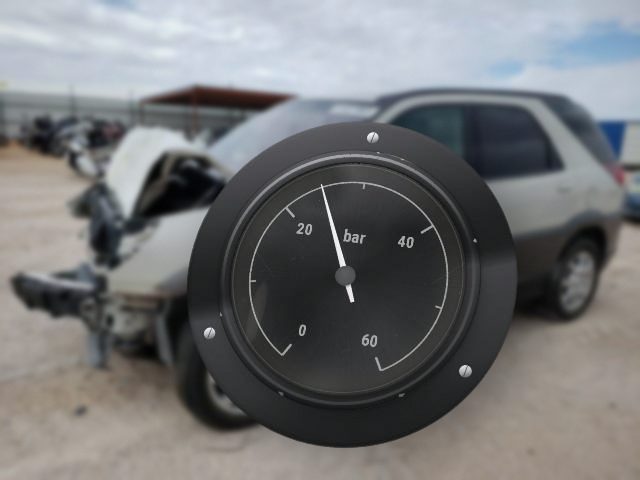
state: 25 bar
